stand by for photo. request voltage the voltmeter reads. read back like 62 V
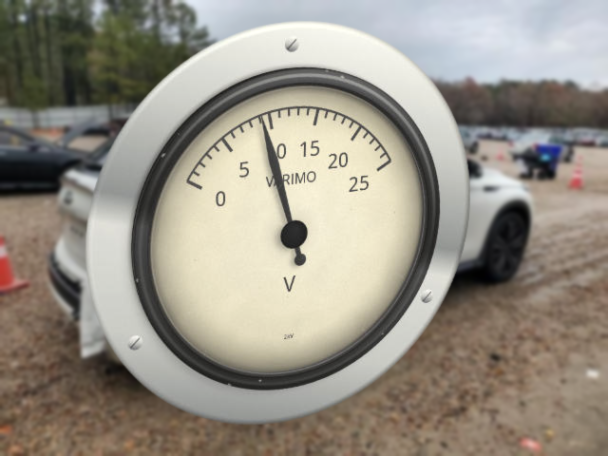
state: 9 V
